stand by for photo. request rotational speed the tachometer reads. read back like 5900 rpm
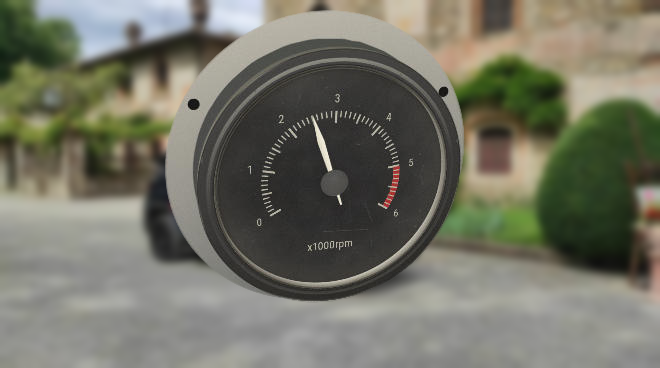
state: 2500 rpm
